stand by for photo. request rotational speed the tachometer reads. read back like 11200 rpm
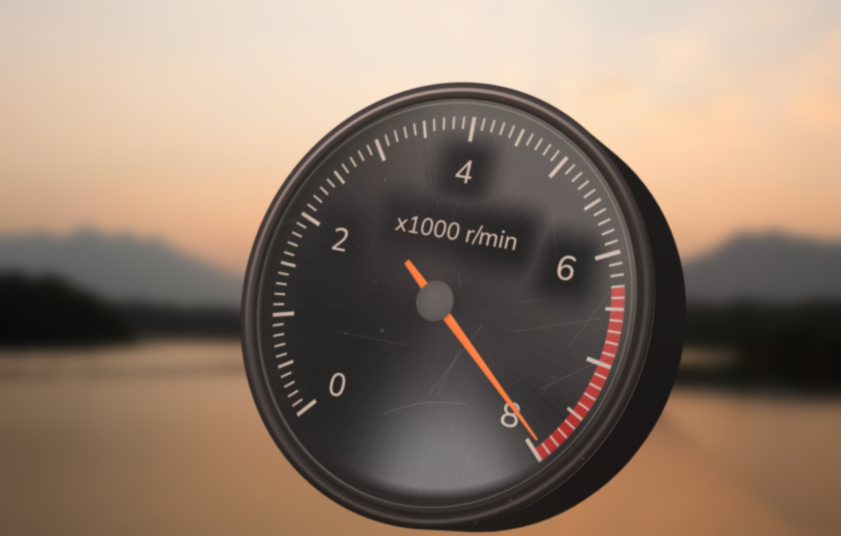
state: 7900 rpm
